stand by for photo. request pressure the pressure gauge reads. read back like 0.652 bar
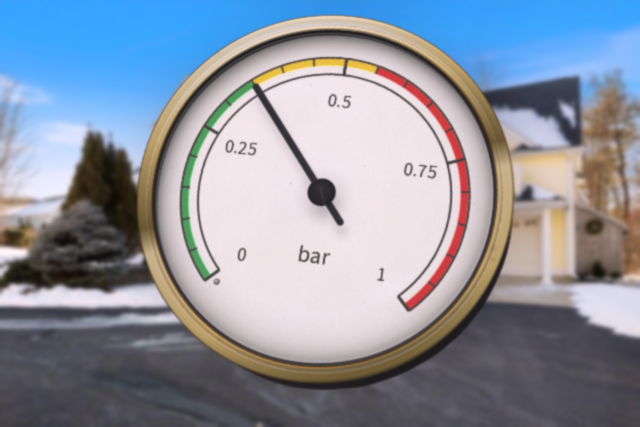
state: 0.35 bar
